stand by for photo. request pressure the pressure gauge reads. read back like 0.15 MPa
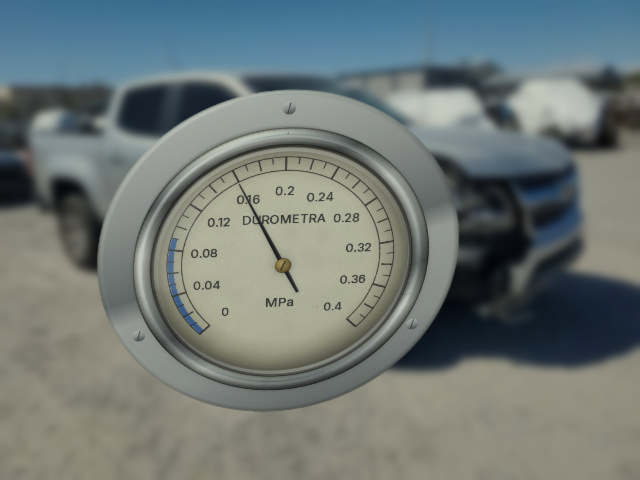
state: 0.16 MPa
